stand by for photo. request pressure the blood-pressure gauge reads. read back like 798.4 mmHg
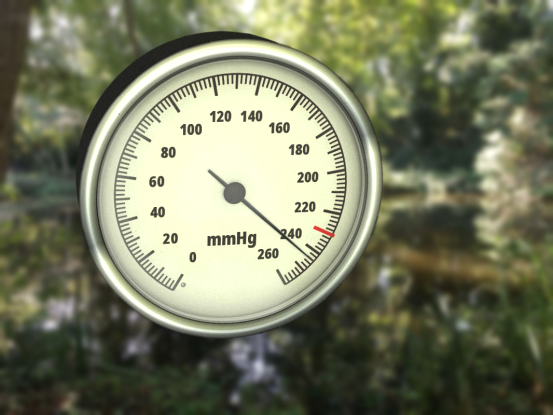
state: 244 mmHg
